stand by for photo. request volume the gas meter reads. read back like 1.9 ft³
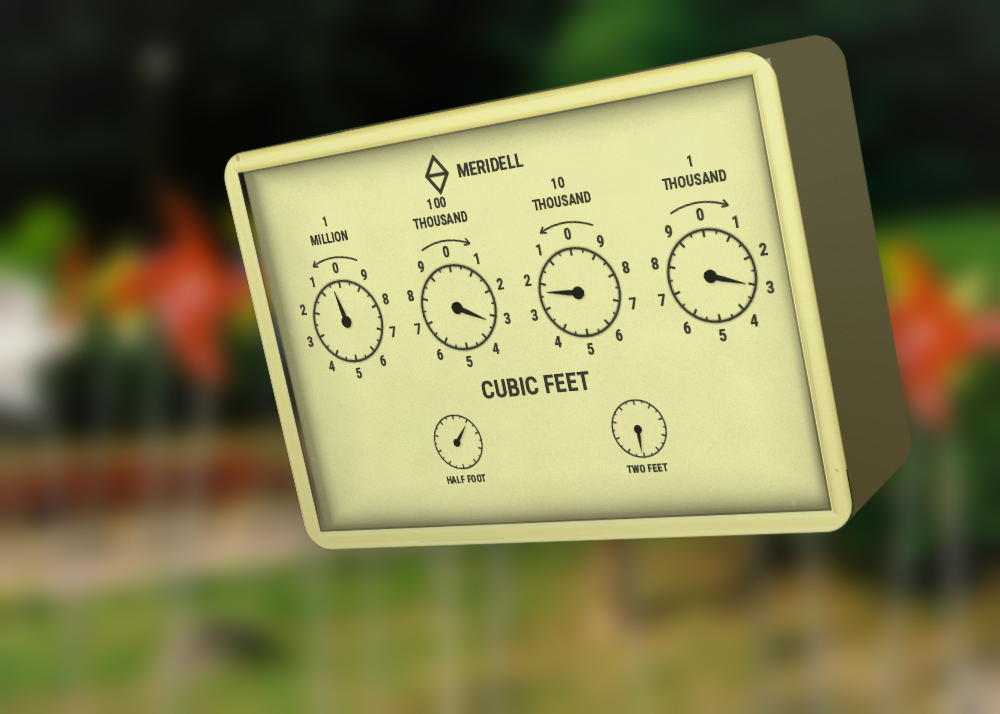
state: 32300 ft³
